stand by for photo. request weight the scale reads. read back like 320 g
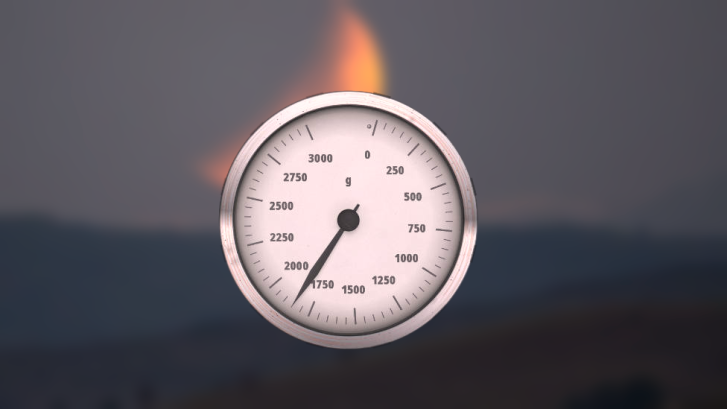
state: 1850 g
